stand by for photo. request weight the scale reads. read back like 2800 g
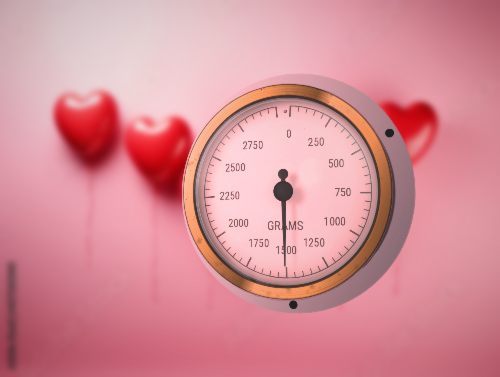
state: 1500 g
